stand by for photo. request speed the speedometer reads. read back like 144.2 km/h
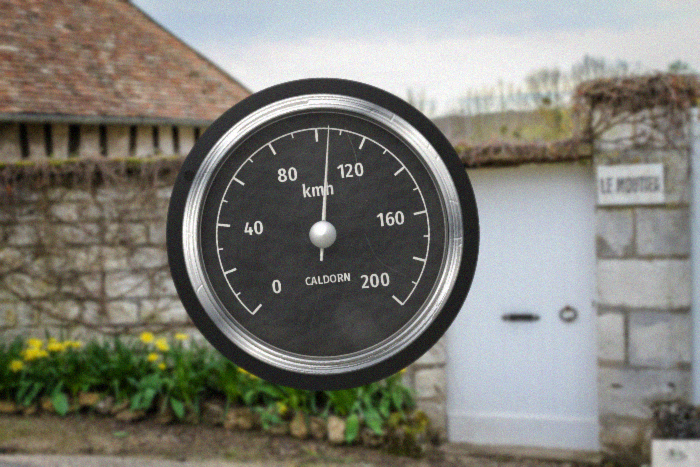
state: 105 km/h
